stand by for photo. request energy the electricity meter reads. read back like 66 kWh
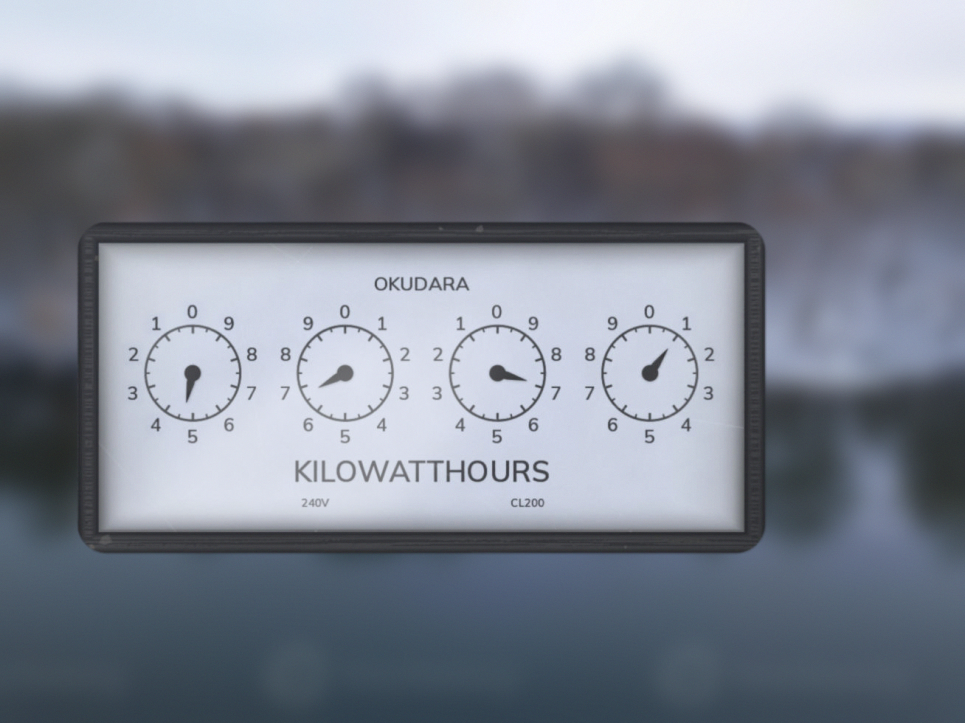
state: 4671 kWh
